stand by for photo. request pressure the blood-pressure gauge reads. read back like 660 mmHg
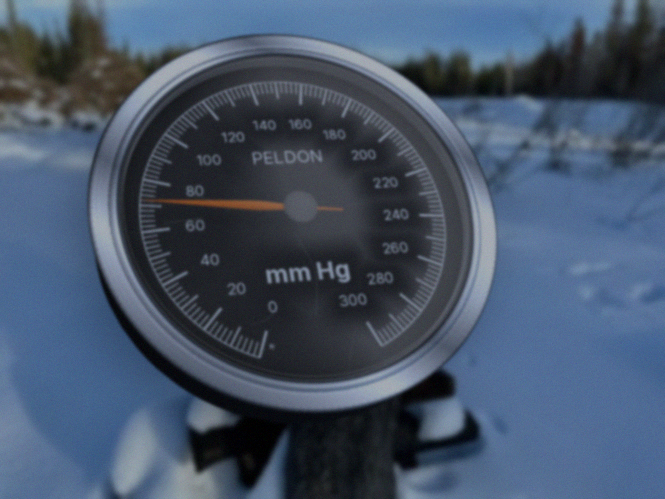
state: 70 mmHg
